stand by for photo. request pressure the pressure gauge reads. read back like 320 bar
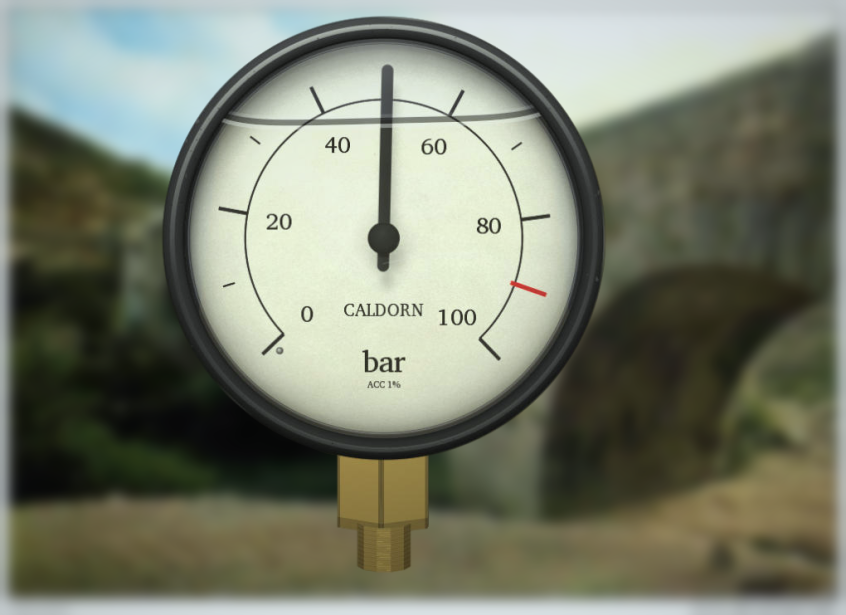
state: 50 bar
